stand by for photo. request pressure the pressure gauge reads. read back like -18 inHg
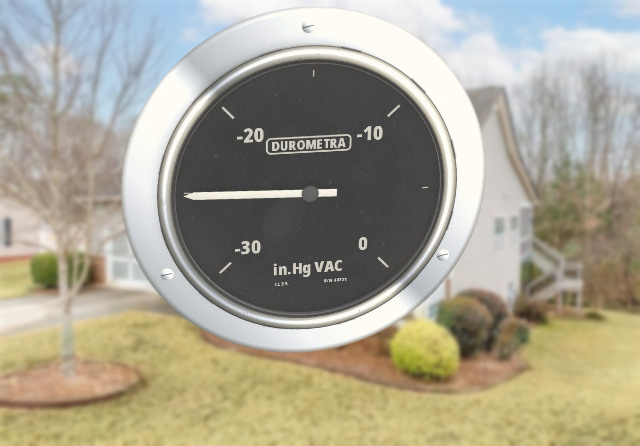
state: -25 inHg
